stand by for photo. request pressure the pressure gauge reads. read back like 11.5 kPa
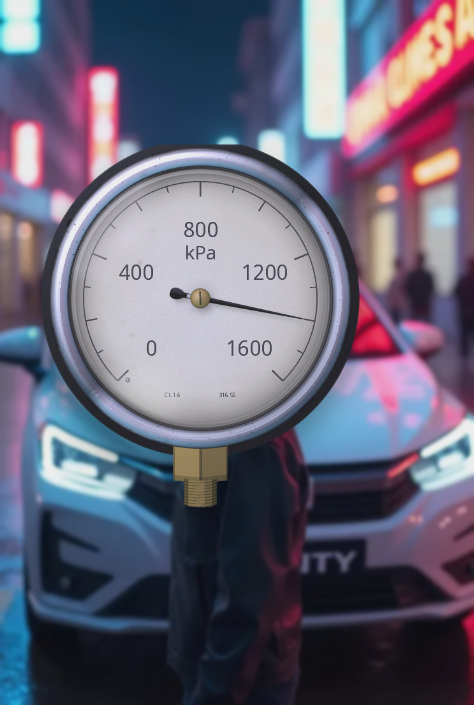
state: 1400 kPa
